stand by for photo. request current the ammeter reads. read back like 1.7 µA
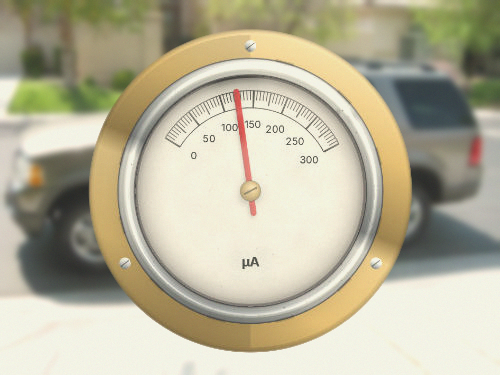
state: 125 µA
